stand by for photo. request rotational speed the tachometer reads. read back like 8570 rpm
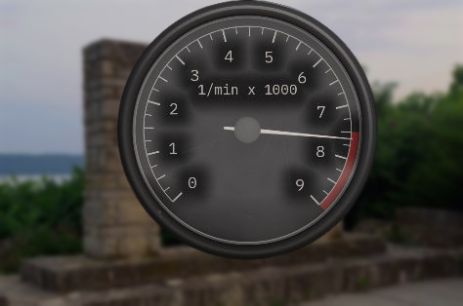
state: 7625 rpm
